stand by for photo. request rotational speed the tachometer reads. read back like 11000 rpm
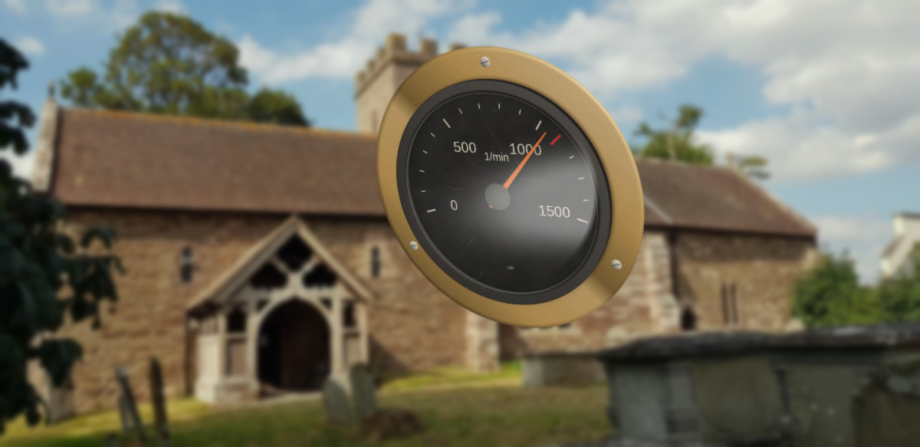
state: 1050 rpm
